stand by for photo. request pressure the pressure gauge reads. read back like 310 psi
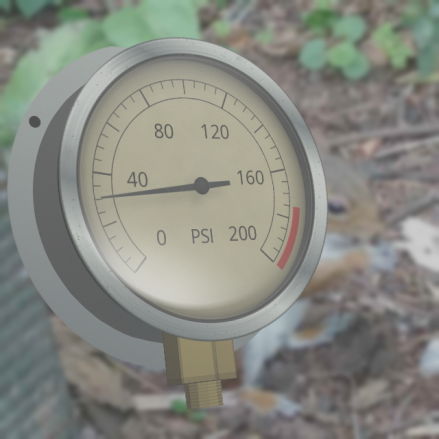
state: 30 psi
